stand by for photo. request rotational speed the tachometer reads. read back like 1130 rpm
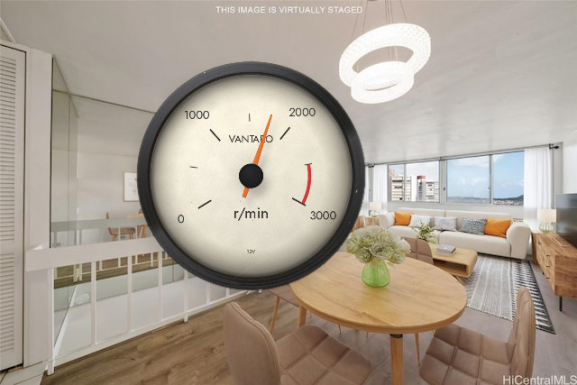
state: 1750 rpm
